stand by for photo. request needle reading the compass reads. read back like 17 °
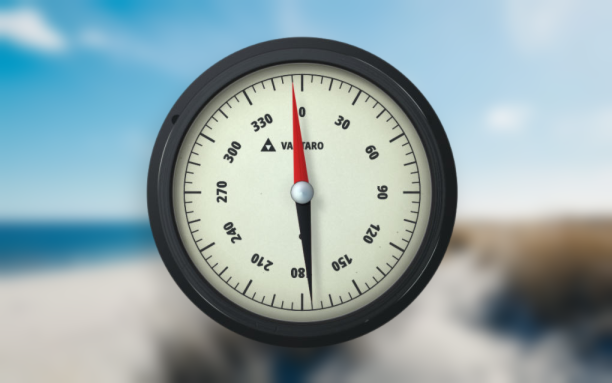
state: 355 °
